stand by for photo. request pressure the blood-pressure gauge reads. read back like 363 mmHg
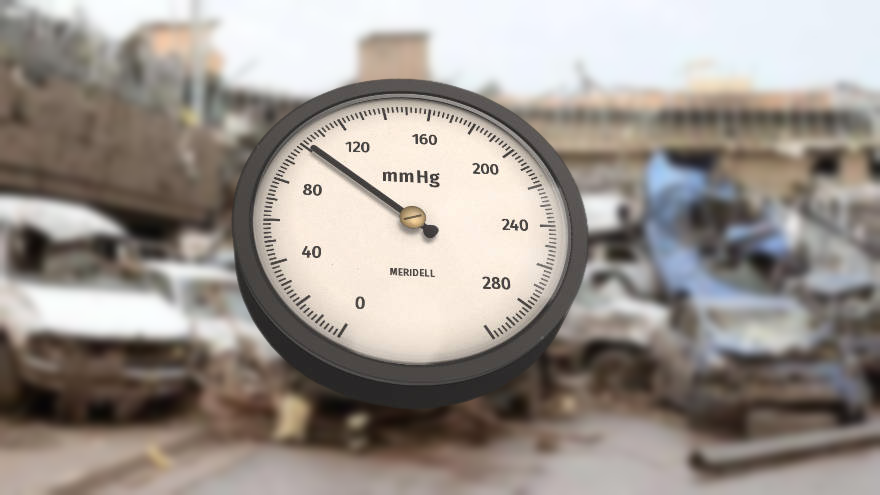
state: 100 mmHg
